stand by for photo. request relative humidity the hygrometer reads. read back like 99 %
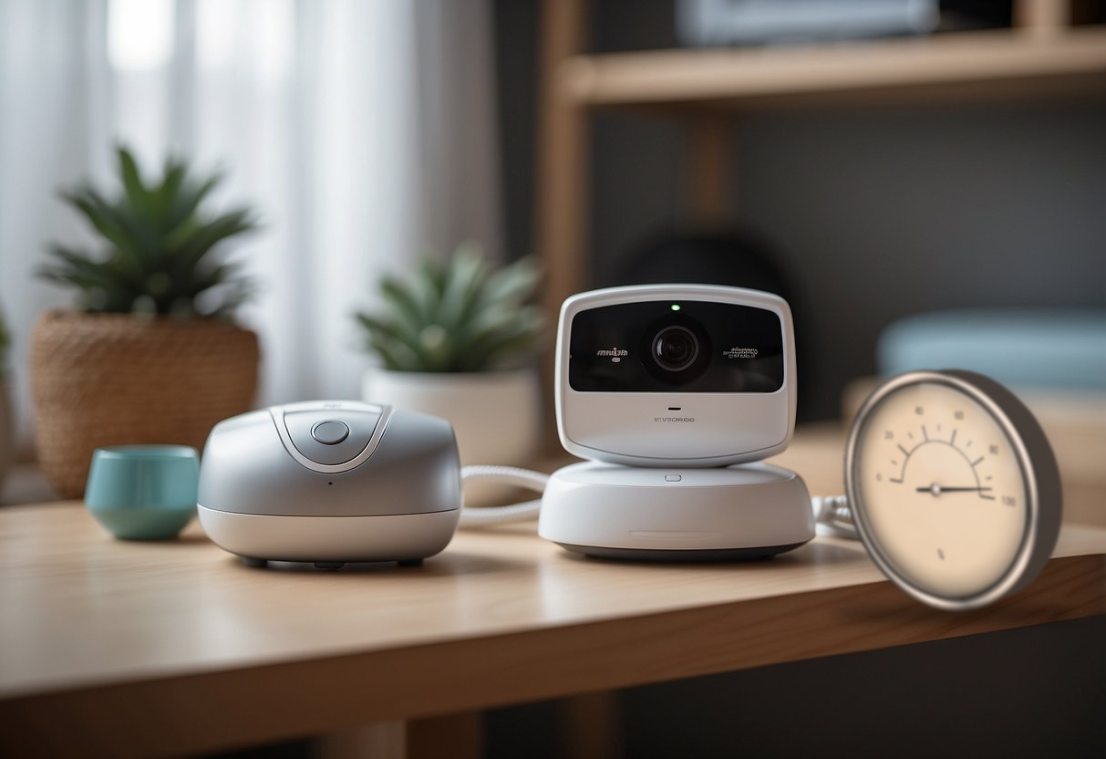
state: 95 %
